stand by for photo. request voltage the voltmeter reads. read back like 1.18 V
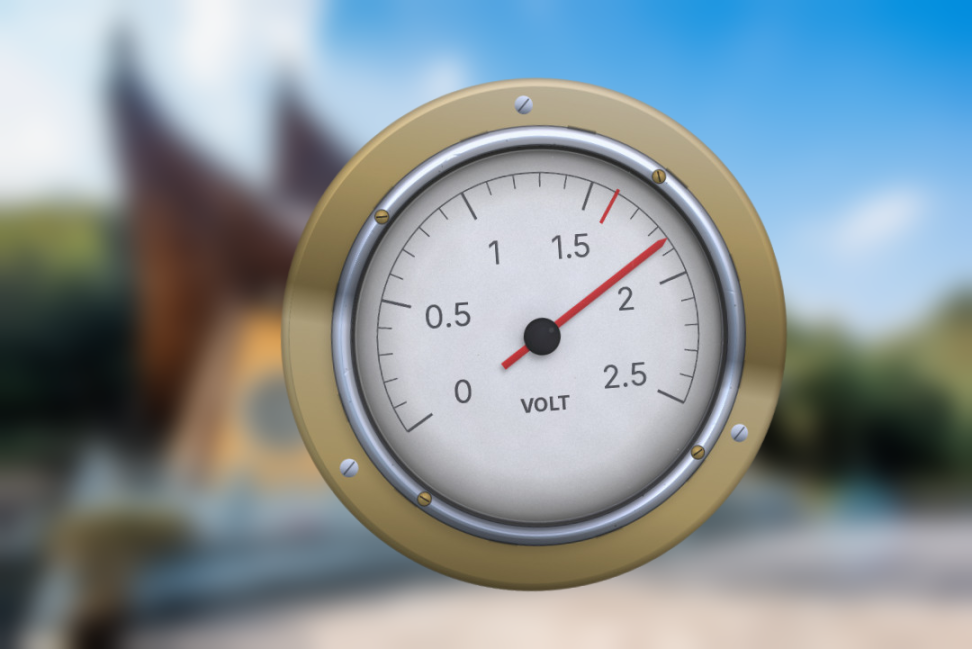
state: 1.85 V
